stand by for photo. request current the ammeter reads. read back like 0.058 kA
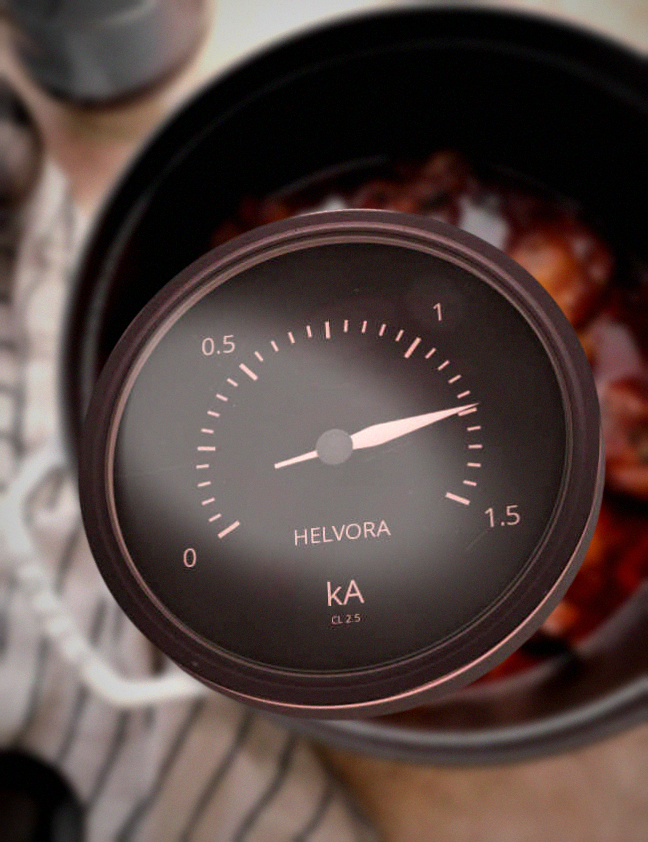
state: 1.25 kA
